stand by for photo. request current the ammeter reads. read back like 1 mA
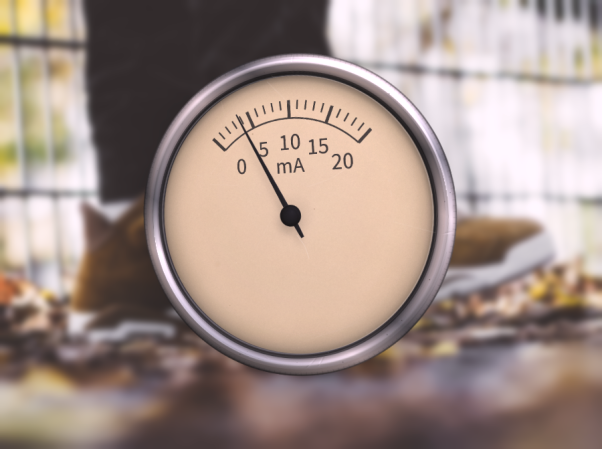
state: 4 mA
